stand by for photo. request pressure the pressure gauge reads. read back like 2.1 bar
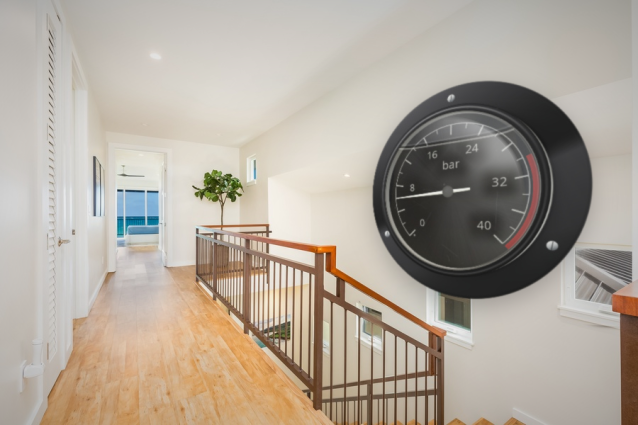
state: 6 bar
